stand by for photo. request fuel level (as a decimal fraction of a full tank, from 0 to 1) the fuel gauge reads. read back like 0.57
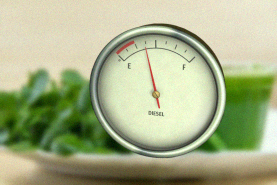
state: 0.375
